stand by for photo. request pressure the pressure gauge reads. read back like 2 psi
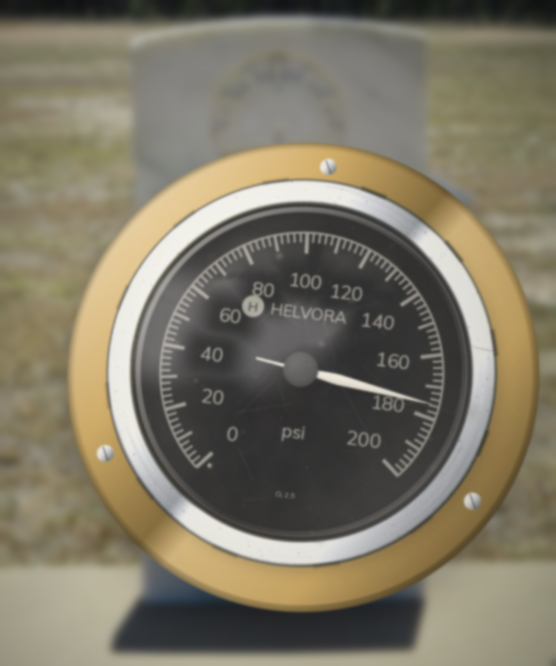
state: 176 psi
